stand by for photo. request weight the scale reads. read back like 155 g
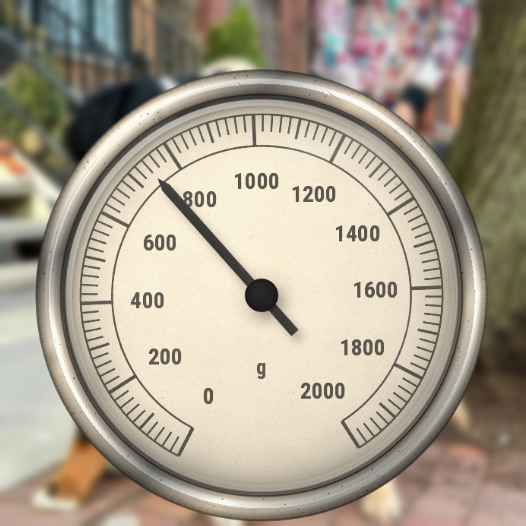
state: 740 g
